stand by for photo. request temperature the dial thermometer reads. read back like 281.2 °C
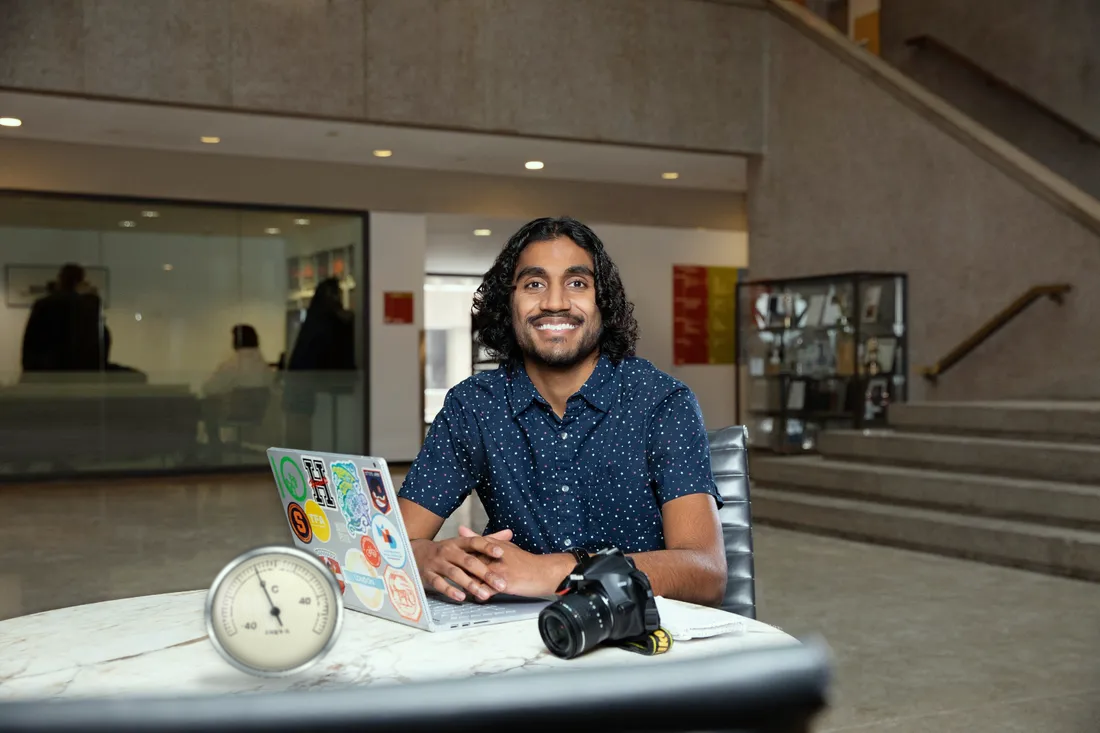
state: 0 °C
